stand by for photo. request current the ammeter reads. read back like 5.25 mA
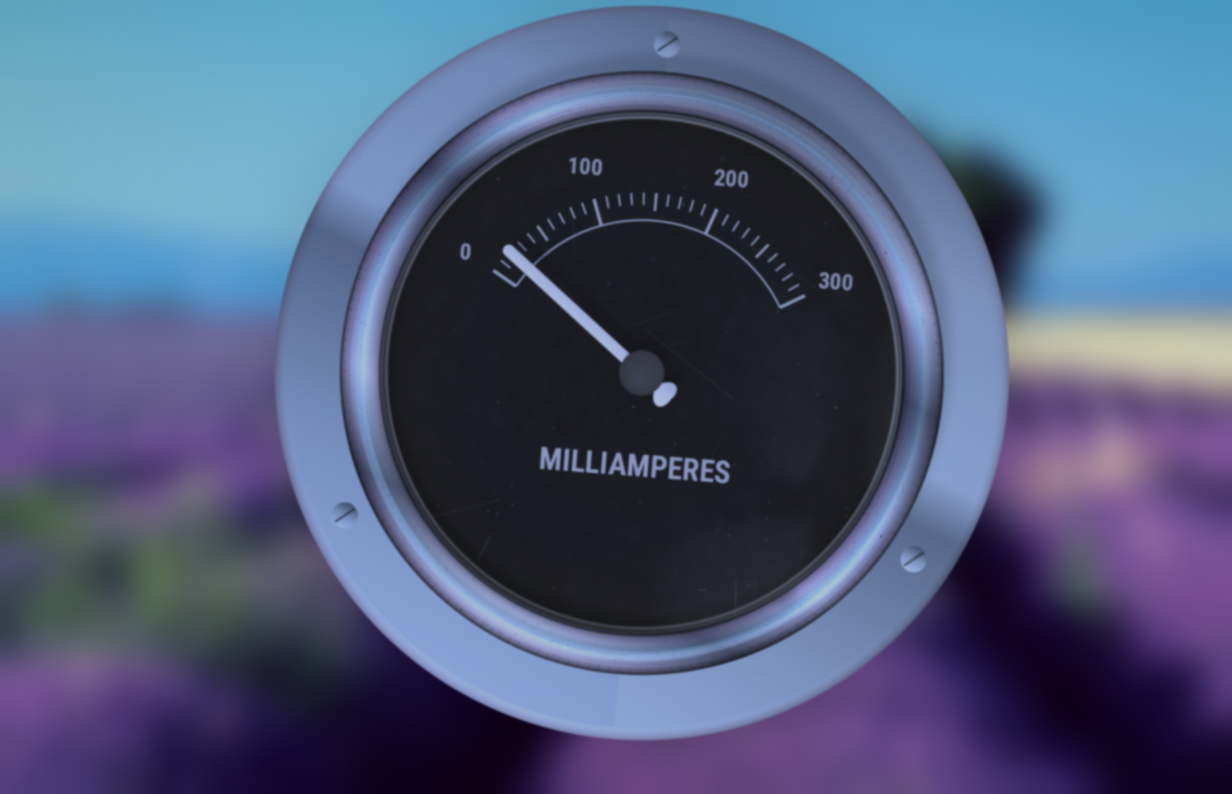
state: 20 mA
